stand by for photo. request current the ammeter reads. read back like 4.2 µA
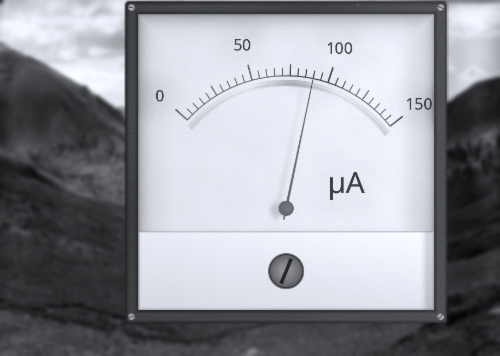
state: 90 µA
